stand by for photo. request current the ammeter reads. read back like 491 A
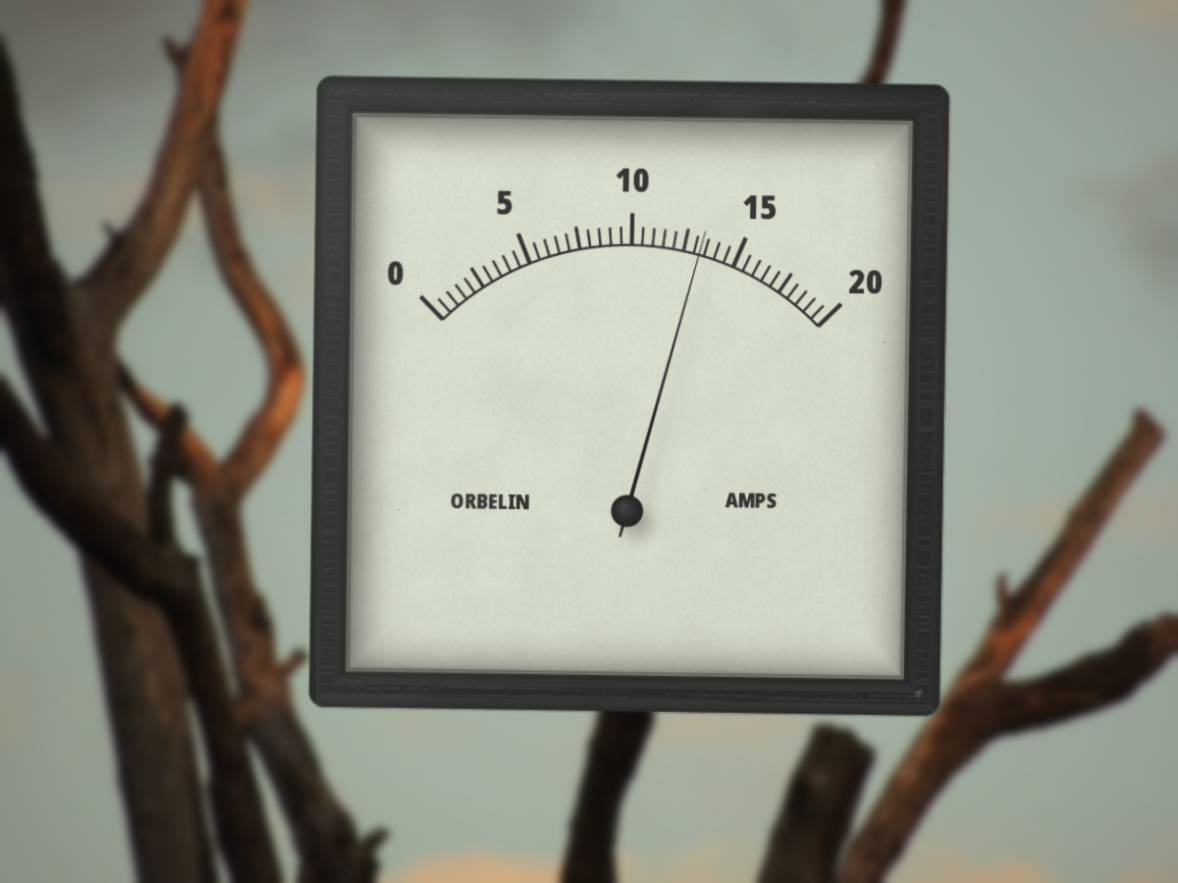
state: 13.25 A
